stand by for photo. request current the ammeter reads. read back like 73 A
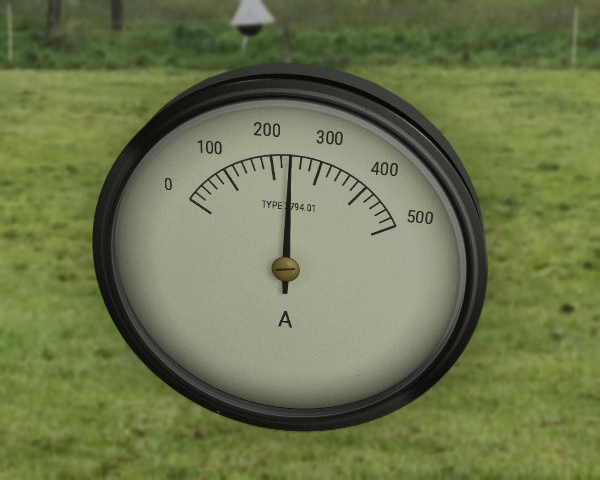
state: 240 A
